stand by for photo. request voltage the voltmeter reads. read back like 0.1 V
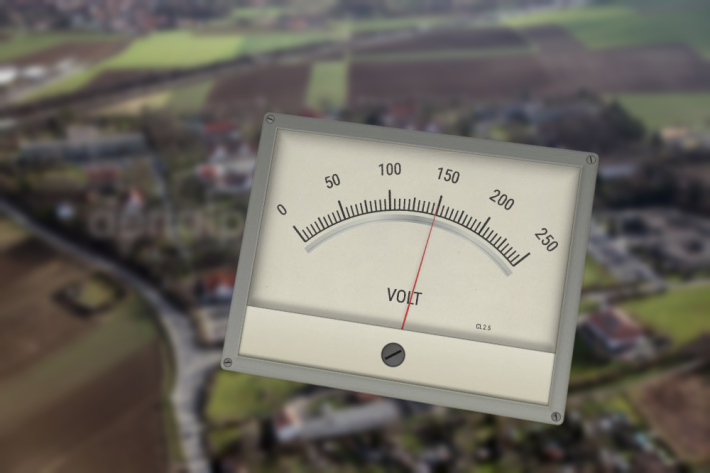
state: 150 V
